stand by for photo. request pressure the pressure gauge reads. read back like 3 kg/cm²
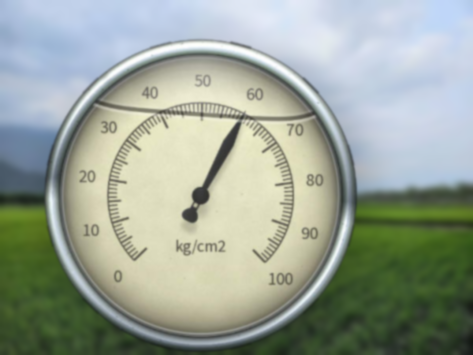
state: 60 kg/cm²
